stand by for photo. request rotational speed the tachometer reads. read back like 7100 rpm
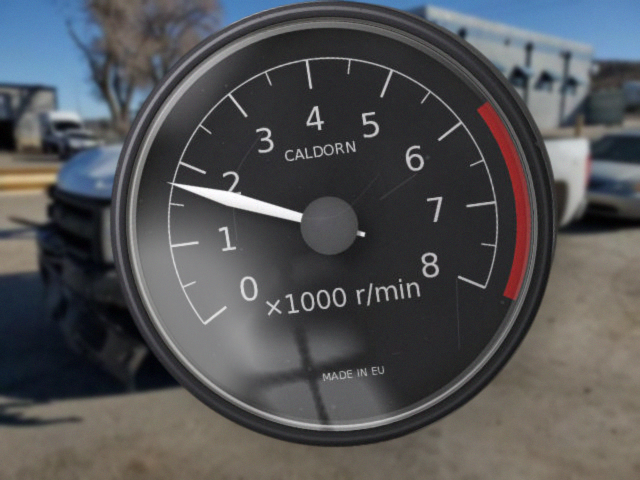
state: 1750 rpm
